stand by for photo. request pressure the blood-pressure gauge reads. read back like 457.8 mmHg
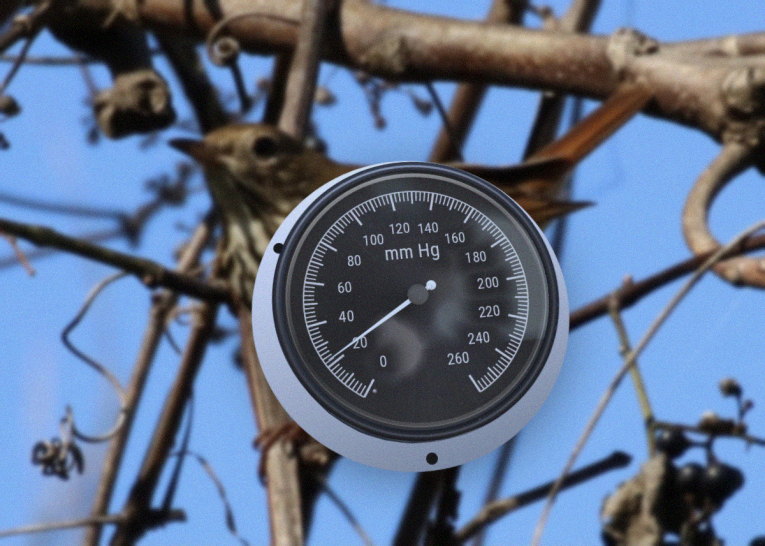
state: 22 mmHg
